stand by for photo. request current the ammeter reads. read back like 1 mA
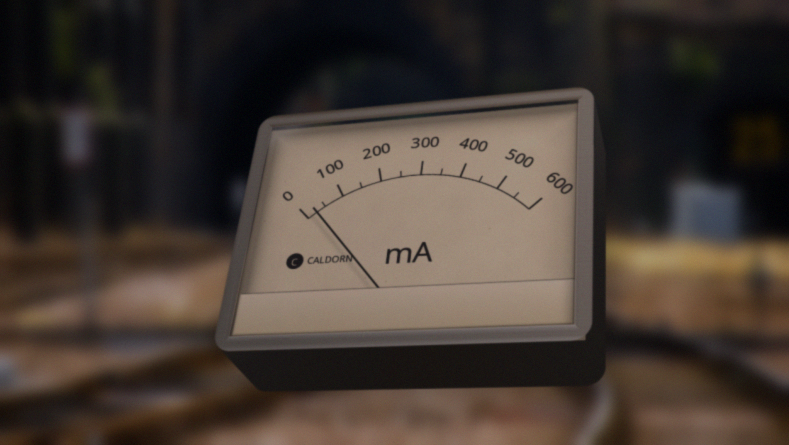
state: 25 mA
